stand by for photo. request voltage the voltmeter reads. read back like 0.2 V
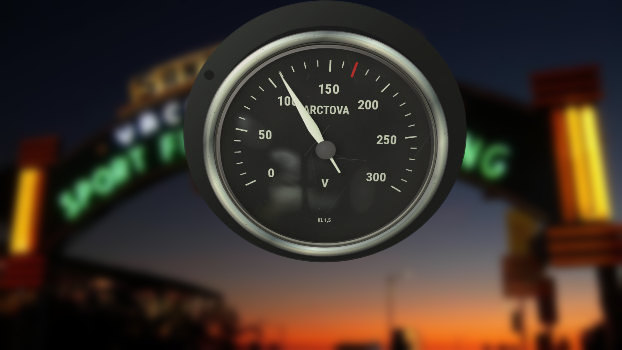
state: 110 V
